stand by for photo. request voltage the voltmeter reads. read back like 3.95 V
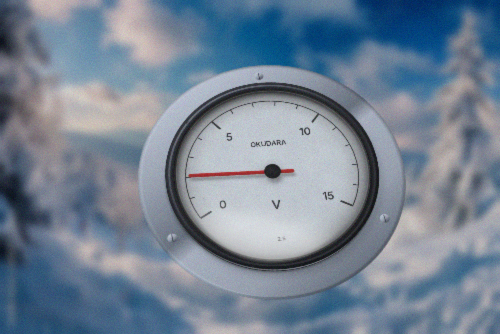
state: 2 V
